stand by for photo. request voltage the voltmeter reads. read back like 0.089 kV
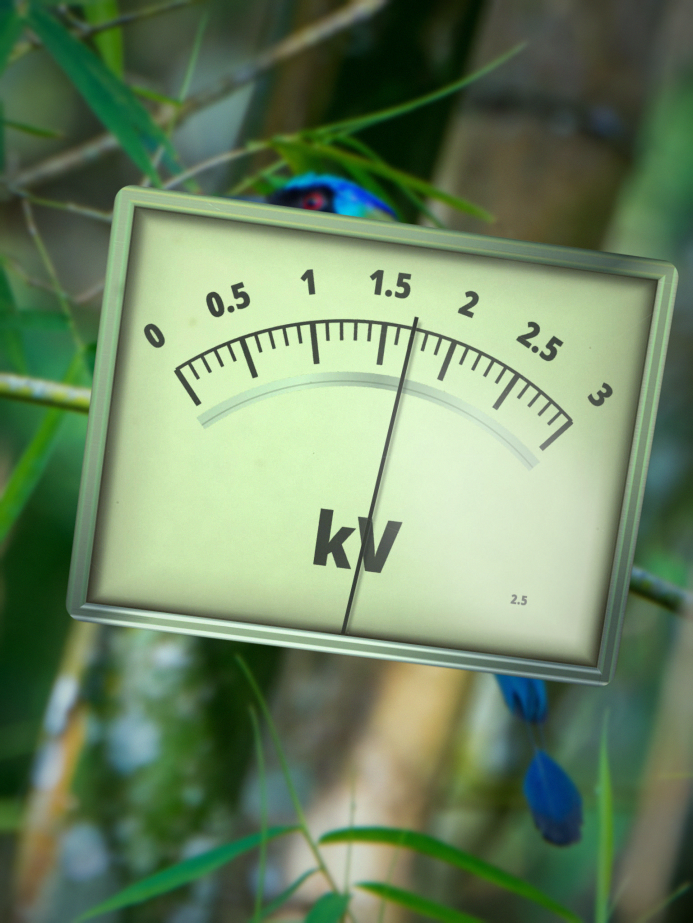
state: 1.7 kV
